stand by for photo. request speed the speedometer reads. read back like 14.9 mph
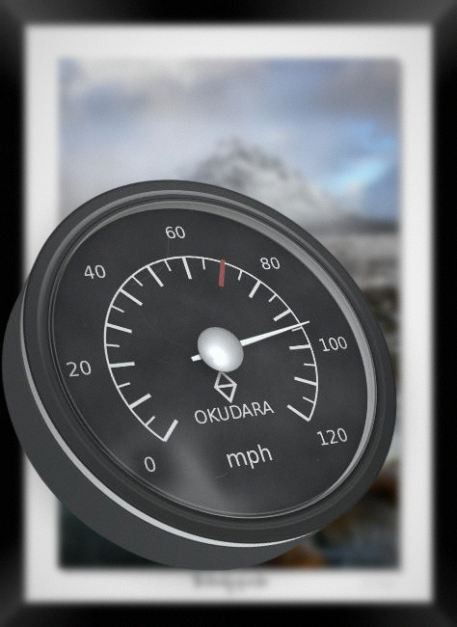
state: 95 mph
